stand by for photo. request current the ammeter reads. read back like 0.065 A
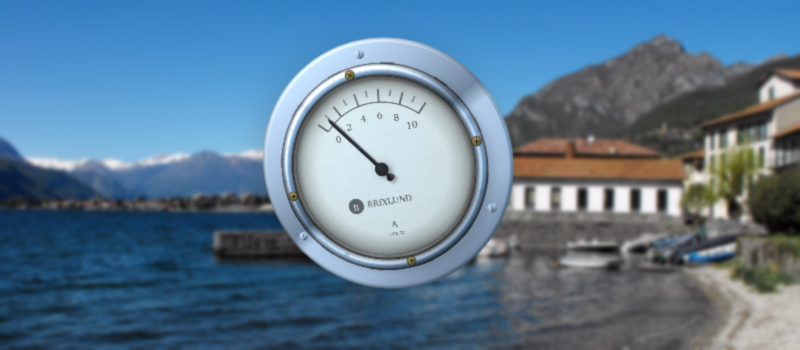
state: 1 A
